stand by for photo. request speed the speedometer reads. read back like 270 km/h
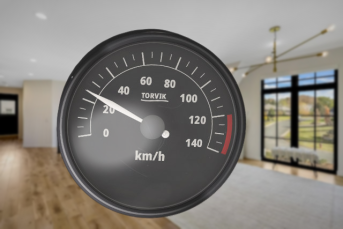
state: 25 km/h
